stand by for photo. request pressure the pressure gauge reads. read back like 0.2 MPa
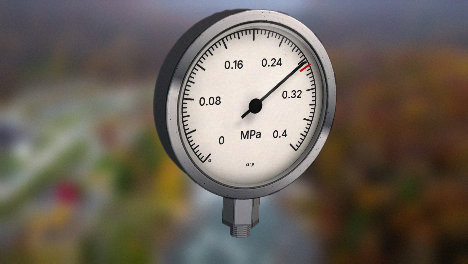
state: 0.28 MPa
